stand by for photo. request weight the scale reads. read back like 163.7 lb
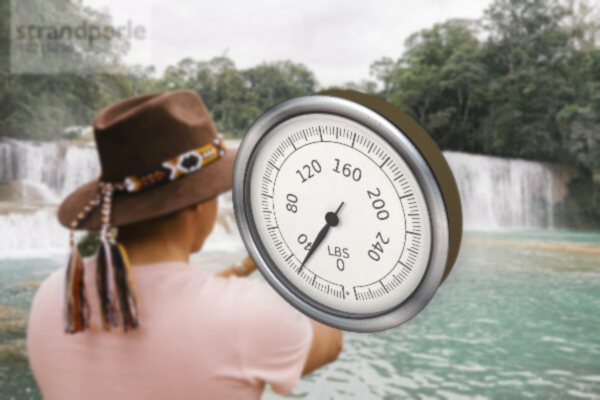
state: 30 lb
